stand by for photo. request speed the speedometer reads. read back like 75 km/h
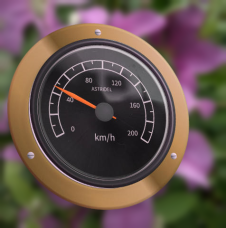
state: 45 km/h
